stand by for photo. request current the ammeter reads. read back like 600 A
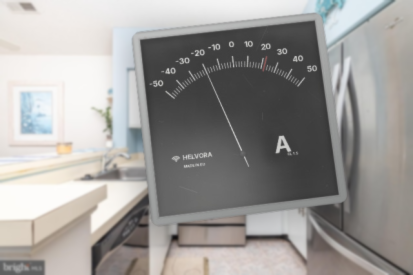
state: -20 A
